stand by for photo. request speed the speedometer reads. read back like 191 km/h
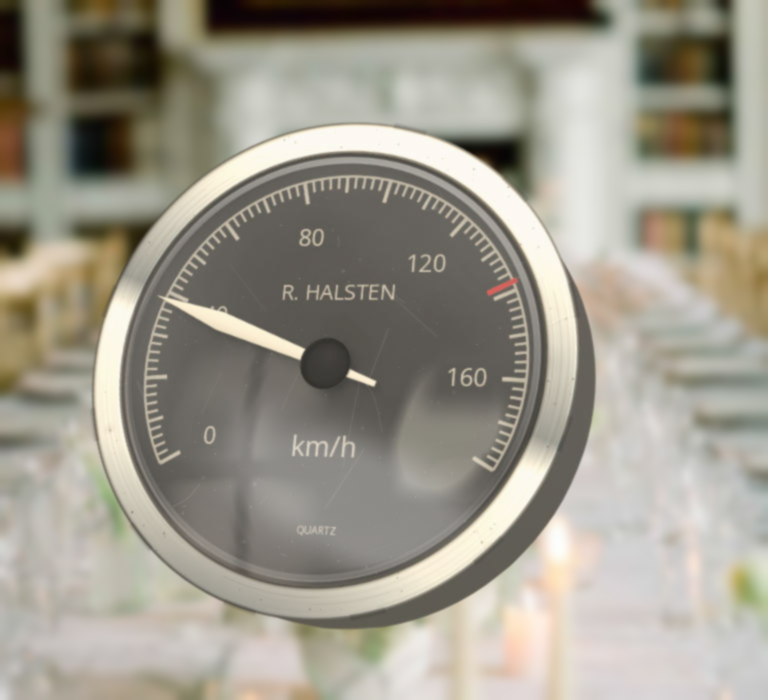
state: 38 km/h
